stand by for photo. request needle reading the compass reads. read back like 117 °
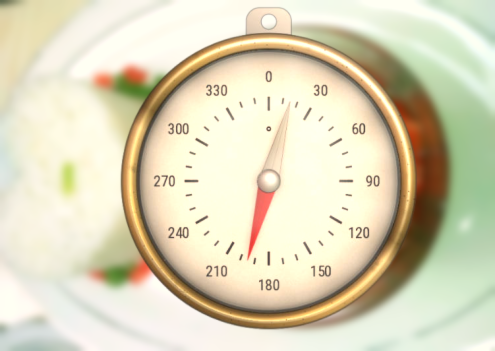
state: 195 °
